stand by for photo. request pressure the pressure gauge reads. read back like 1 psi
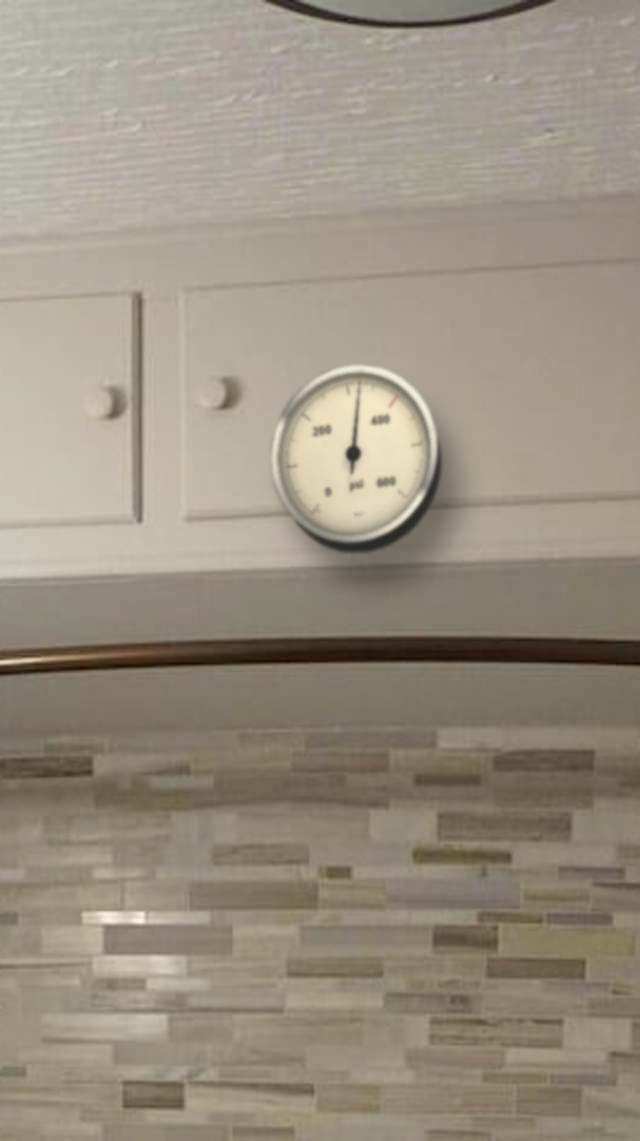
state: 325 psi
